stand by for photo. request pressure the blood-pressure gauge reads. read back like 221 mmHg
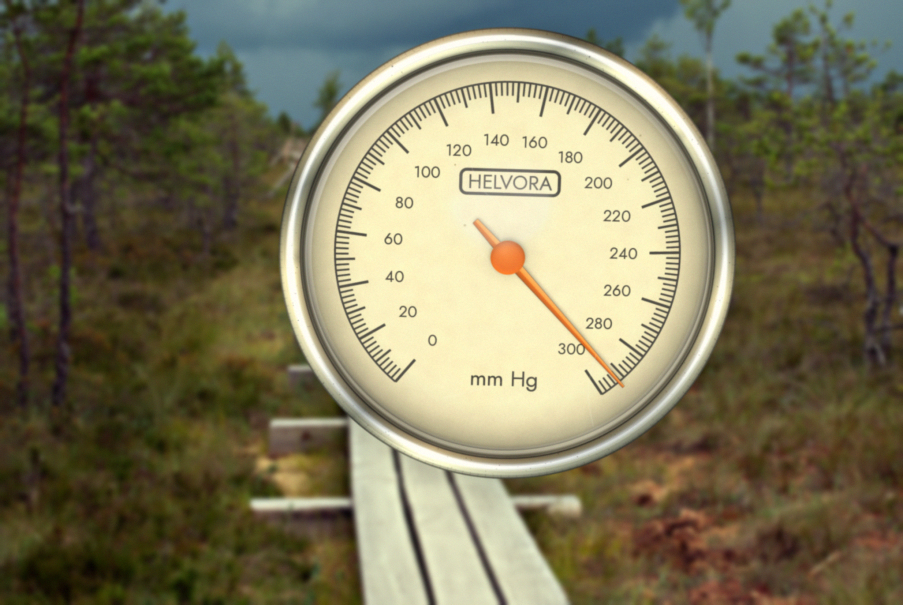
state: 292 mmHg
